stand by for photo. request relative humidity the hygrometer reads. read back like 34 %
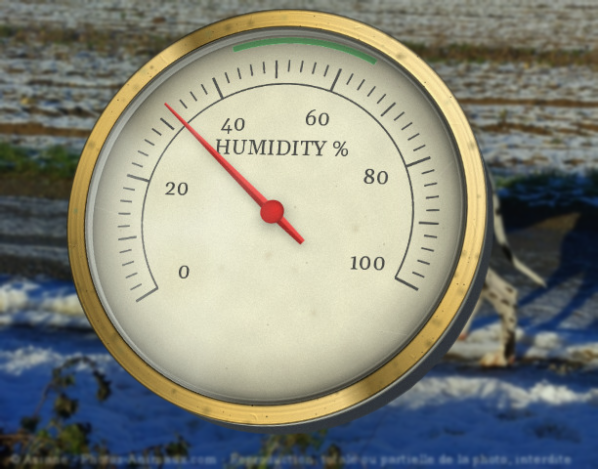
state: 32 %
